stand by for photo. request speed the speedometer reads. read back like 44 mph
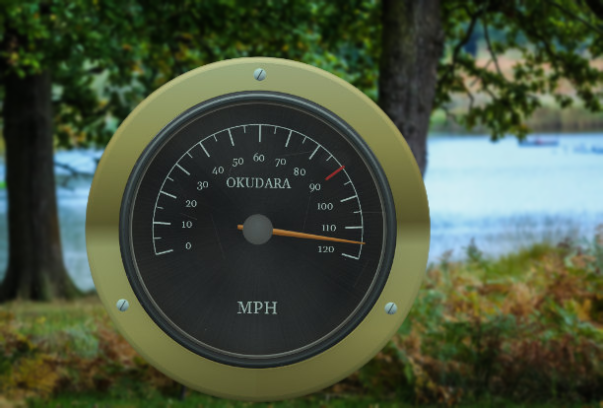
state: 115 mph
